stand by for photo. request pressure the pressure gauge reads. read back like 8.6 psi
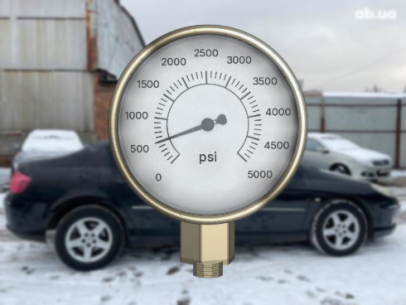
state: 500 psi
